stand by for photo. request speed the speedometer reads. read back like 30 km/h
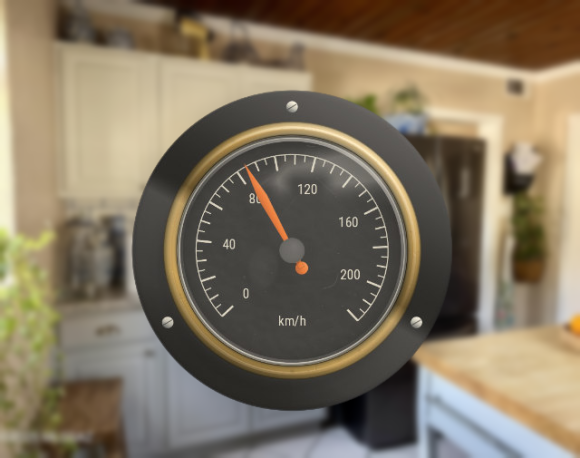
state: 85 km/h
